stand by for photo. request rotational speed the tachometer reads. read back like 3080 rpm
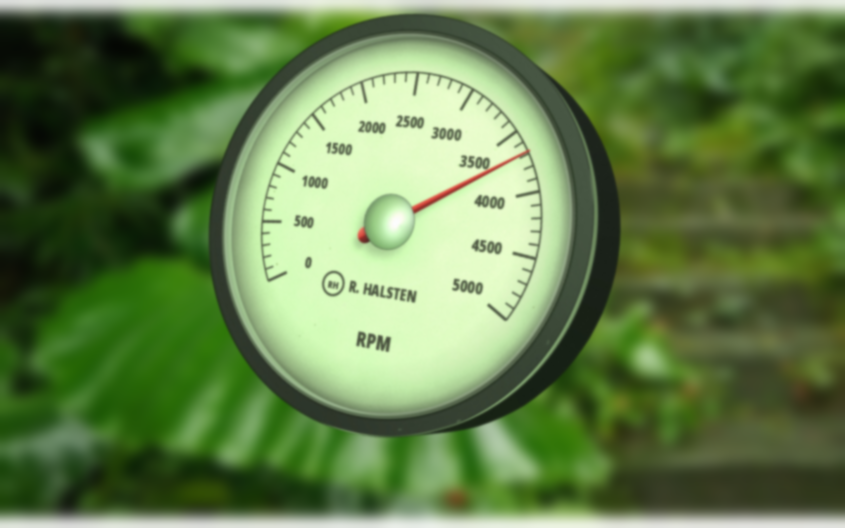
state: 3700 rpm
